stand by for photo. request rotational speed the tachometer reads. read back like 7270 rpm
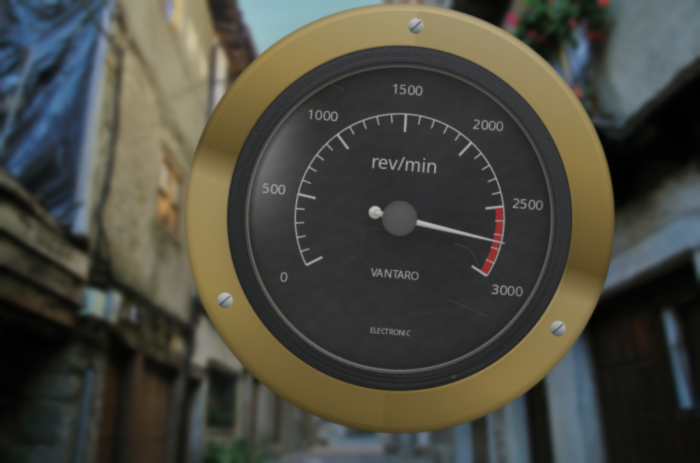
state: 2750 rpm
